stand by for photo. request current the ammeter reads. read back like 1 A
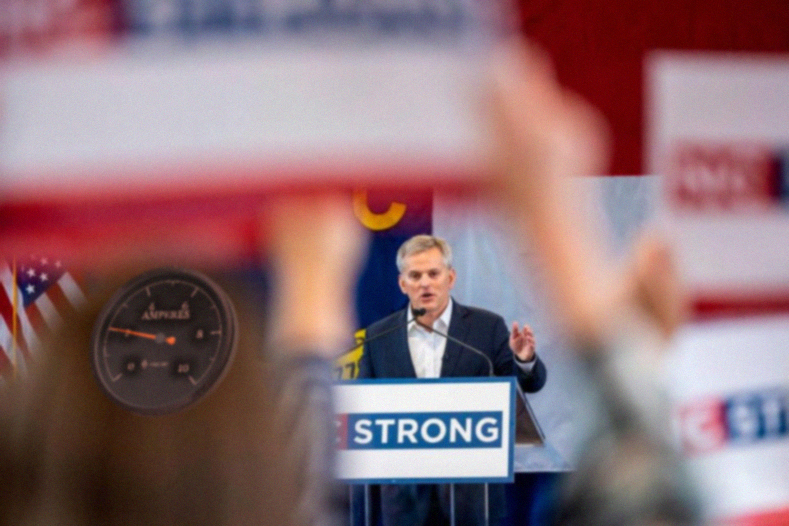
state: 2 A
